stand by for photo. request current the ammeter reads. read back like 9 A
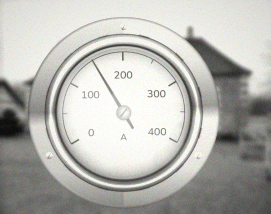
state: 150 A
